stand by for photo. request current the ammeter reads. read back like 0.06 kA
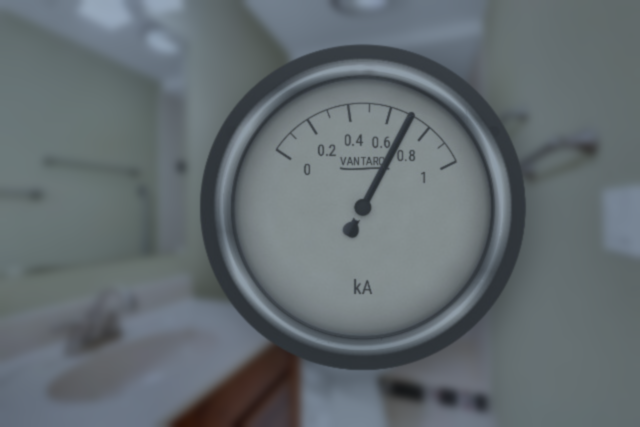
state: 0.7 kA
